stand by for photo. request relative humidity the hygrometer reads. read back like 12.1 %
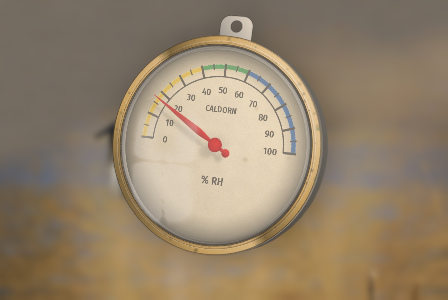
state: 17.5 %
